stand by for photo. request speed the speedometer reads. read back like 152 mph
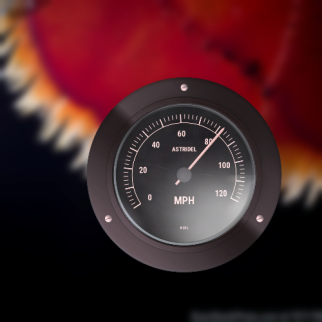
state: 82 mph
